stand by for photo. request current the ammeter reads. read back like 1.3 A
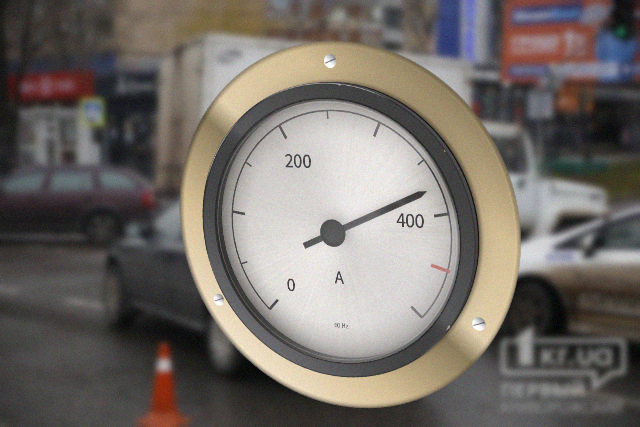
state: 375 A
